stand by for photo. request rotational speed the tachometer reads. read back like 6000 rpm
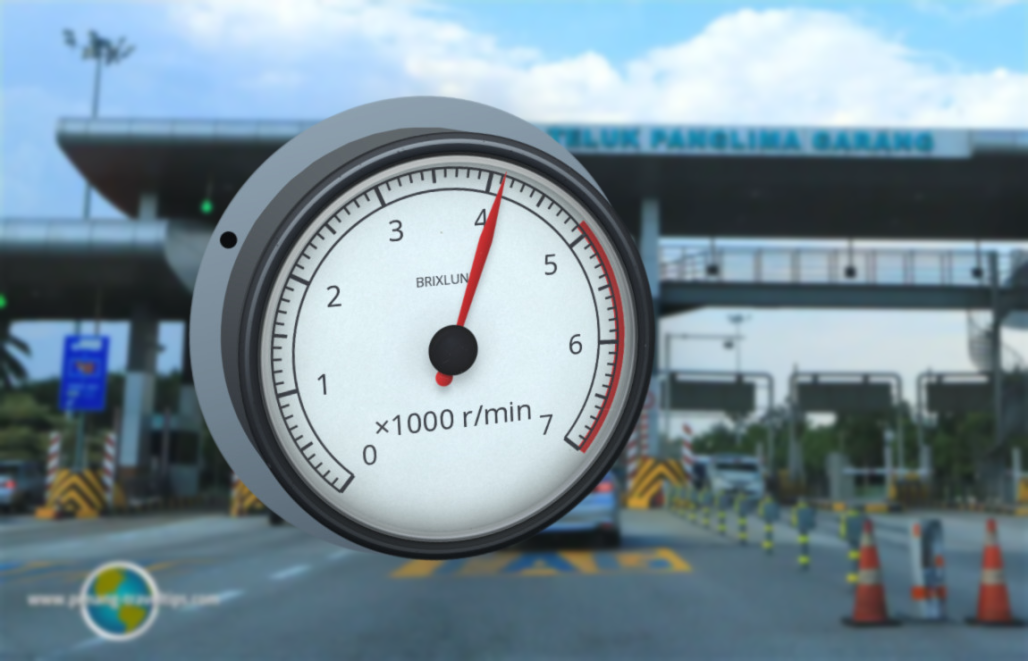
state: 4100 rpm
